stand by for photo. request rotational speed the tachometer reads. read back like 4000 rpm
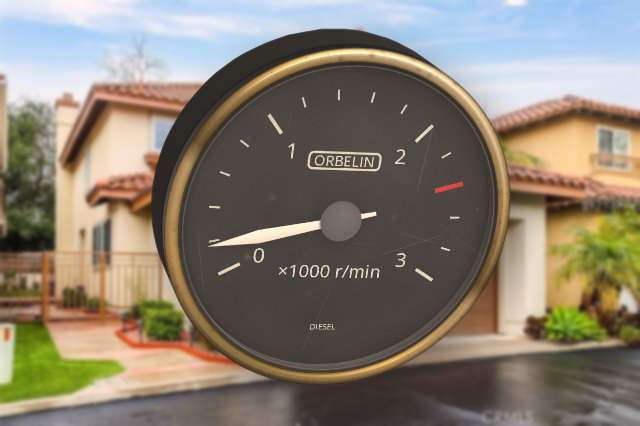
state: 200 rpm
